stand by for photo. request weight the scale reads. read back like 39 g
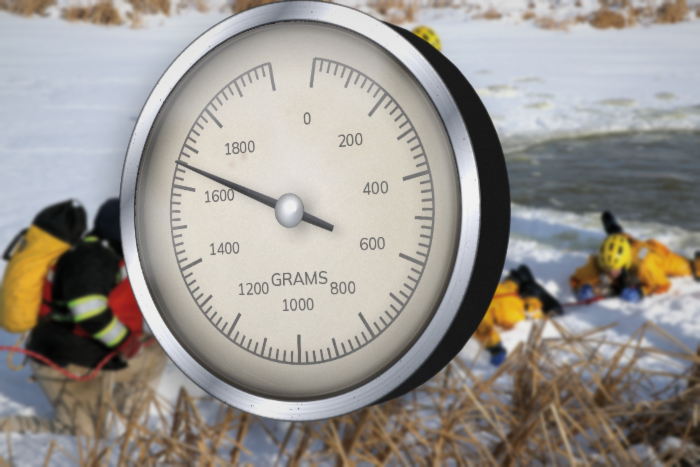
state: 1660 g
